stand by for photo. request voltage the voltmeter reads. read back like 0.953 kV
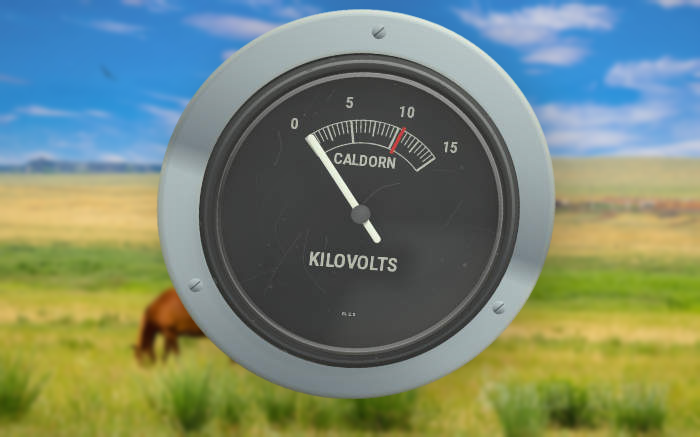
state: 0.5 kV
